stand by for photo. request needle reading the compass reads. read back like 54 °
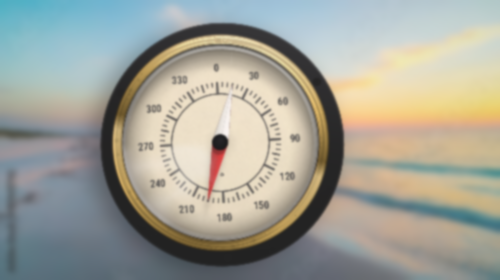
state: 195 °
